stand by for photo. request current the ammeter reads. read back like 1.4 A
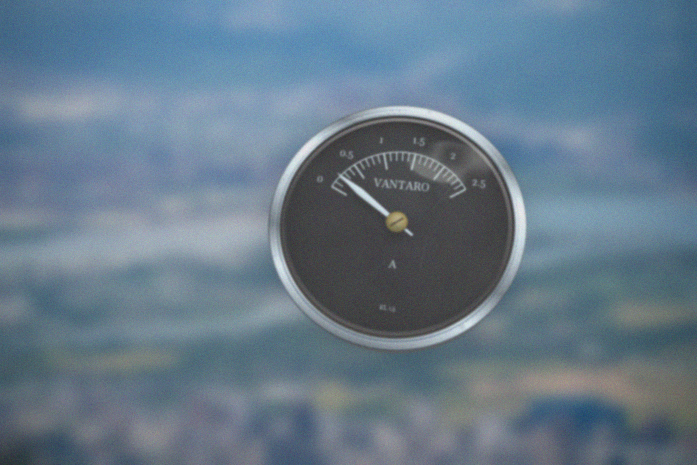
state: 0.2 A
